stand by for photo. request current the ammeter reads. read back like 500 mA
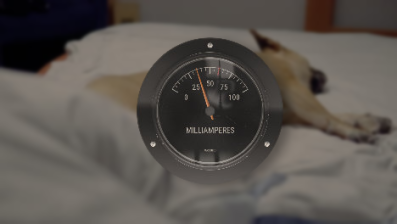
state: 35 mA
